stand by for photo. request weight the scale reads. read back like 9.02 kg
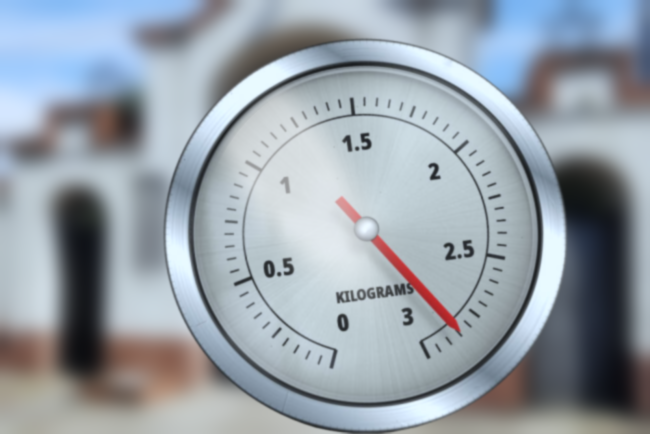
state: 2.85 kg
